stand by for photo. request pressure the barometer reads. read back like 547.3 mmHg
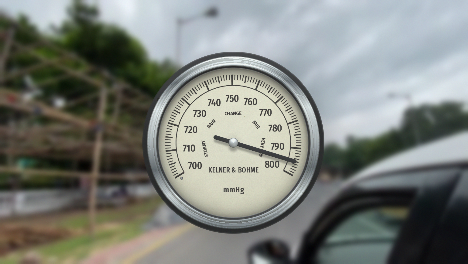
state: 795 mmHg
